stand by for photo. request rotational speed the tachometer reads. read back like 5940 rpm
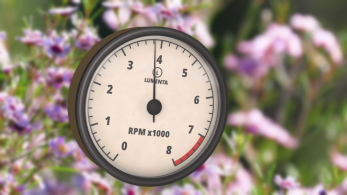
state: 3800 rpm
